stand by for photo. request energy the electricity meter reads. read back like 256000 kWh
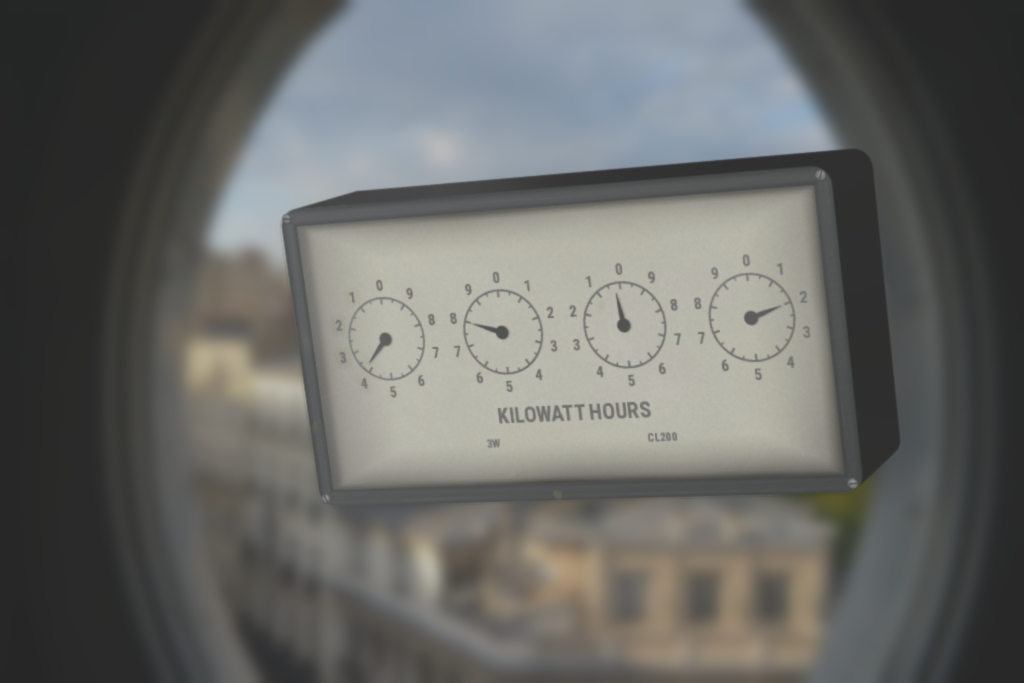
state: 3802 kWh
